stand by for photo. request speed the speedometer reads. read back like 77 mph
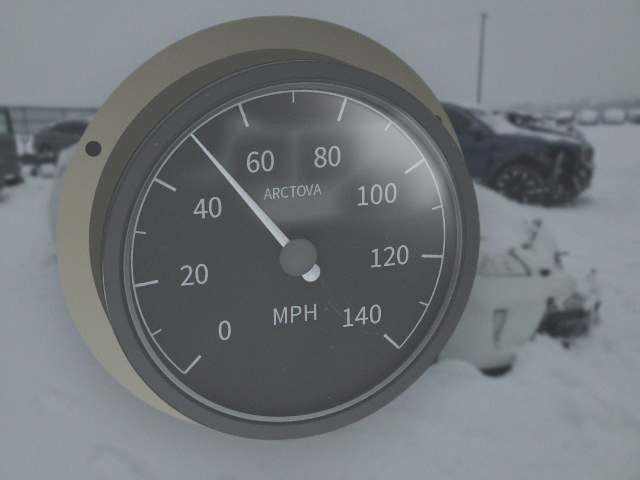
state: 50 mph
